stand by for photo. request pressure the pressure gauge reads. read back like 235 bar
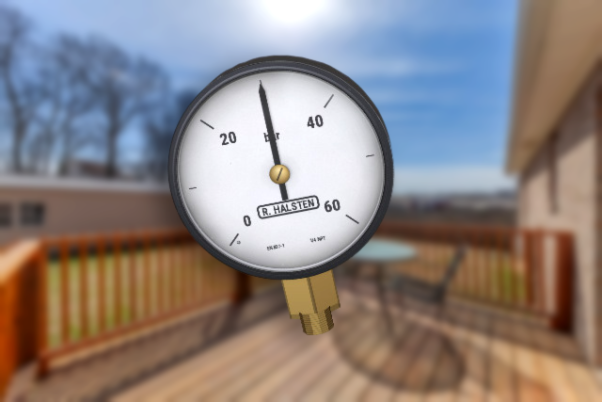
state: 30 bar
